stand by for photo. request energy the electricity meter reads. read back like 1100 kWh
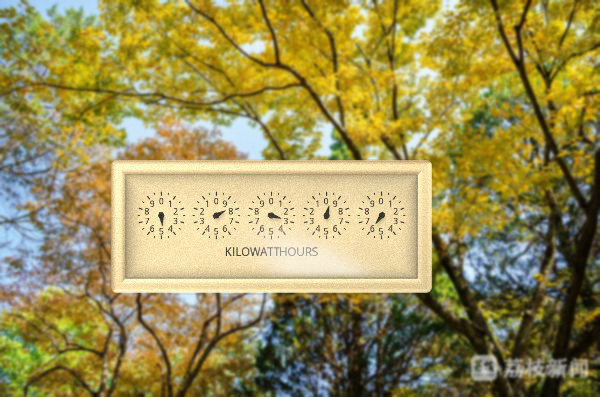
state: 48296 kWh
